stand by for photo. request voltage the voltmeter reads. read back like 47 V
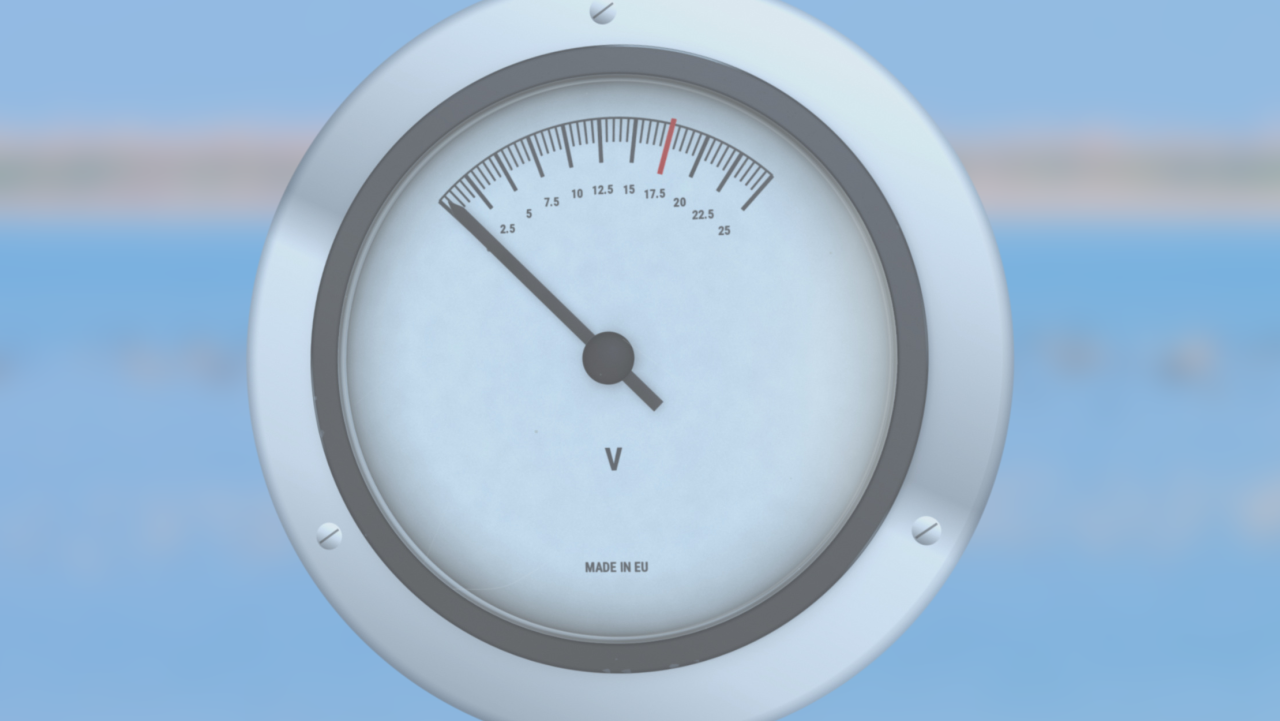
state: 0.5 V
